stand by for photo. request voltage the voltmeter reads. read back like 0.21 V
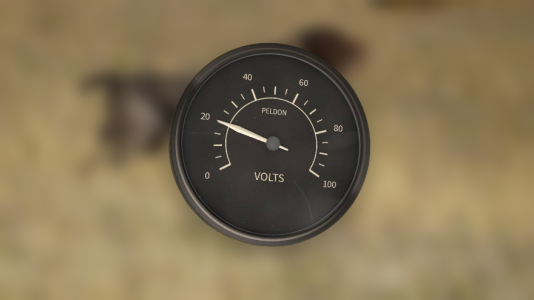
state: 20 V
